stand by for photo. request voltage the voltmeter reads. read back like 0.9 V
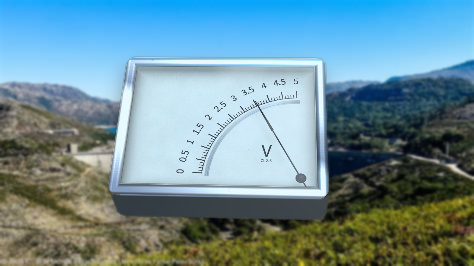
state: 3.5 V
